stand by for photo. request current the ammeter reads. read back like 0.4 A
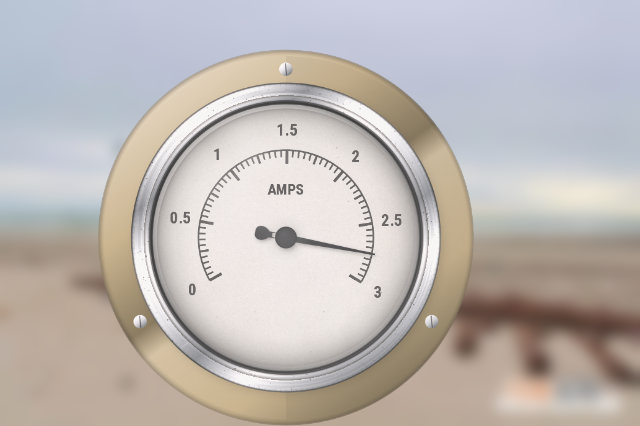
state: 2.75 A
